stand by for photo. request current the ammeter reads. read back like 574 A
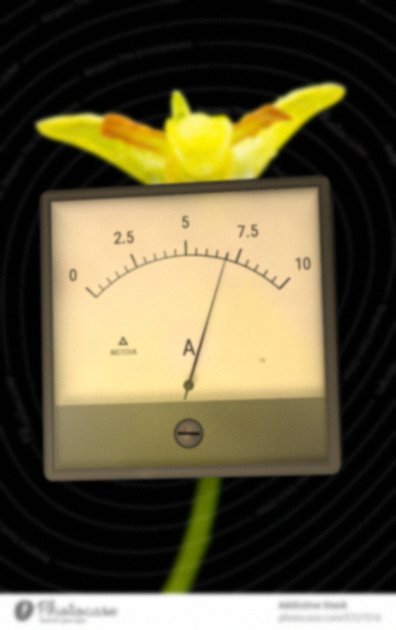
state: 7 A
